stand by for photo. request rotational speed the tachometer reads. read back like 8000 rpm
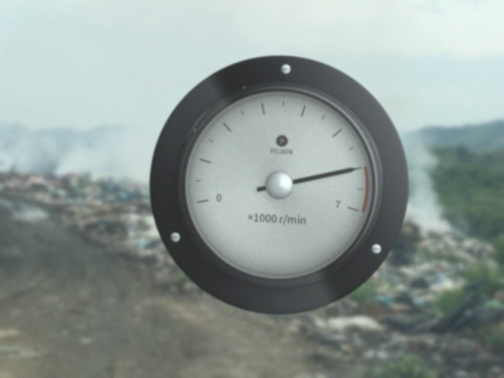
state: 6000 rpm
